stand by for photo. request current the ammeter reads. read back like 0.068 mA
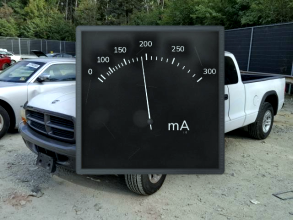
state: 190 mA
